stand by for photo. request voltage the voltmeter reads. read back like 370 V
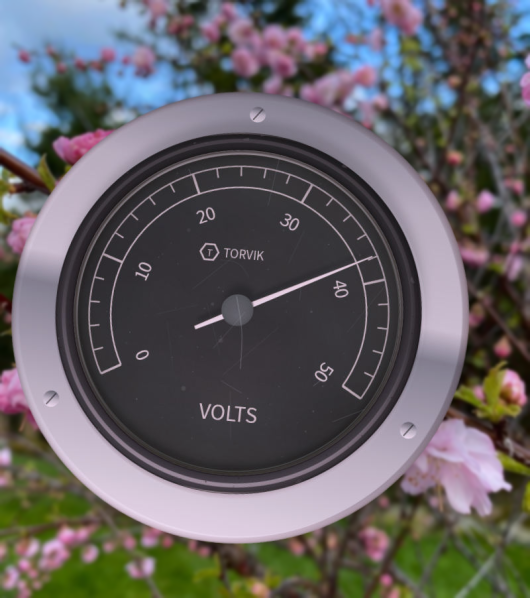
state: 38 V
